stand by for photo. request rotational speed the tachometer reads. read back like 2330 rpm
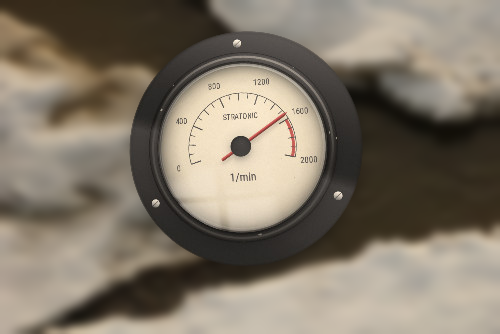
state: 1550 rpm
